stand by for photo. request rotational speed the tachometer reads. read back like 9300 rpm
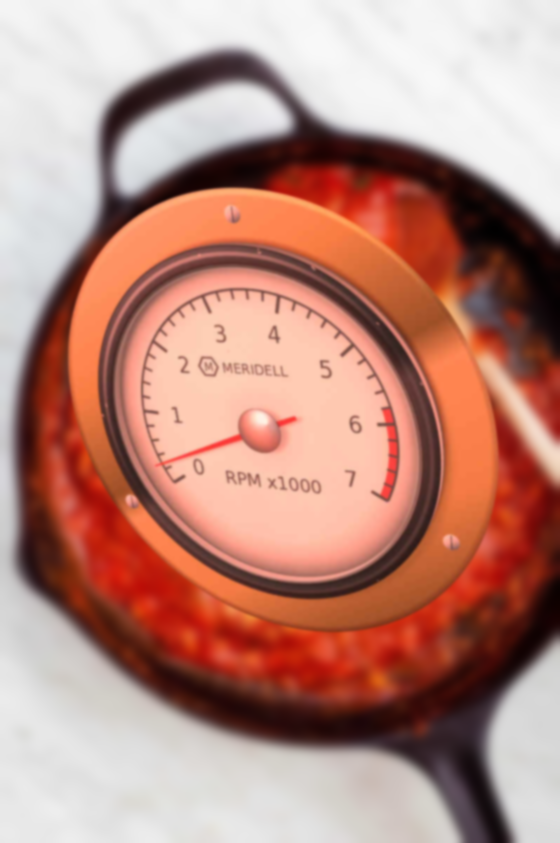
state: 300 rpm
